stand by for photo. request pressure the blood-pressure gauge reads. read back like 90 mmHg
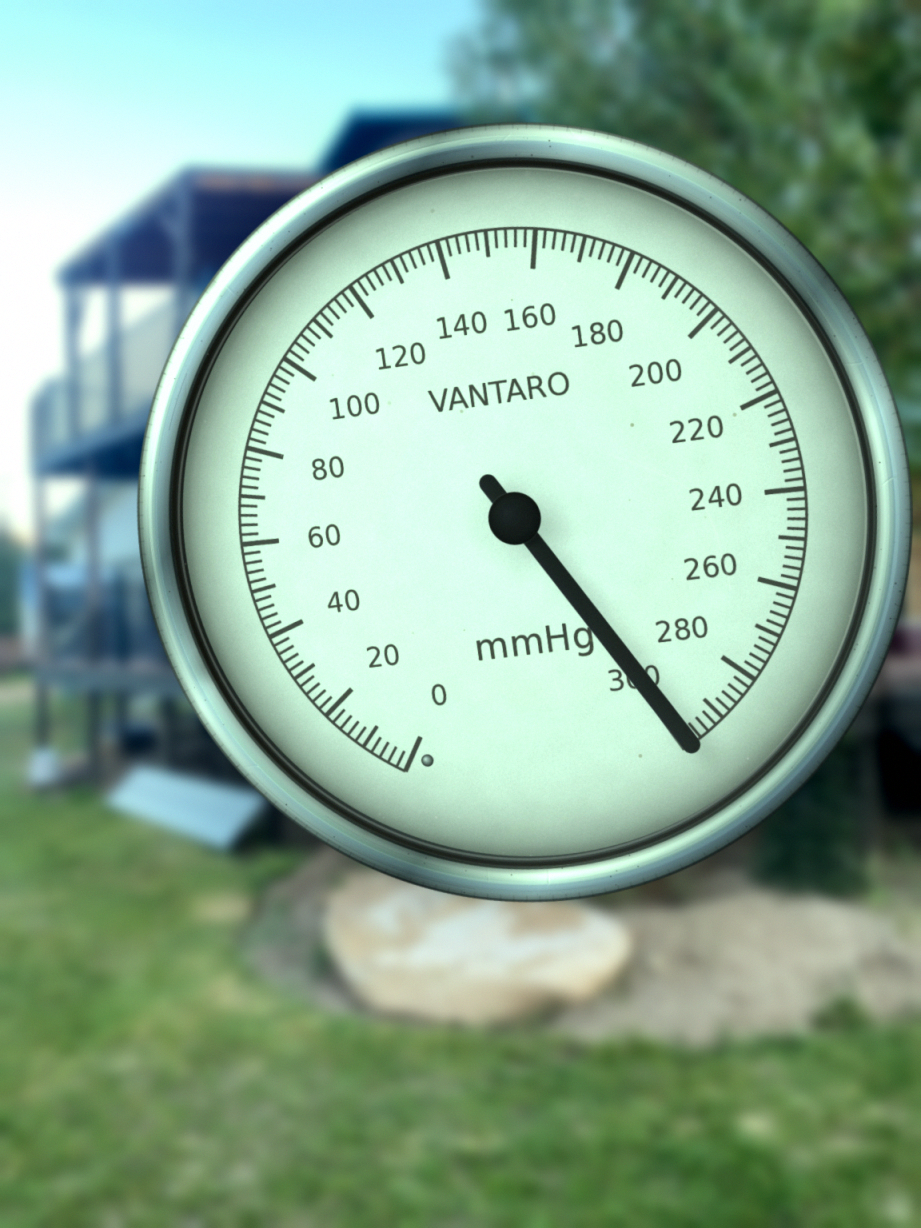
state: 298 mmHg
